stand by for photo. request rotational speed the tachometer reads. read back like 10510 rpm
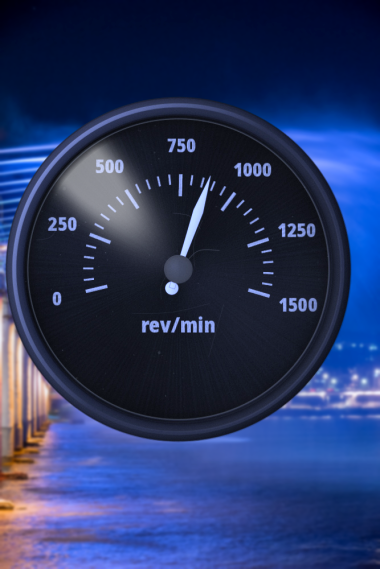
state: 875 rpm
